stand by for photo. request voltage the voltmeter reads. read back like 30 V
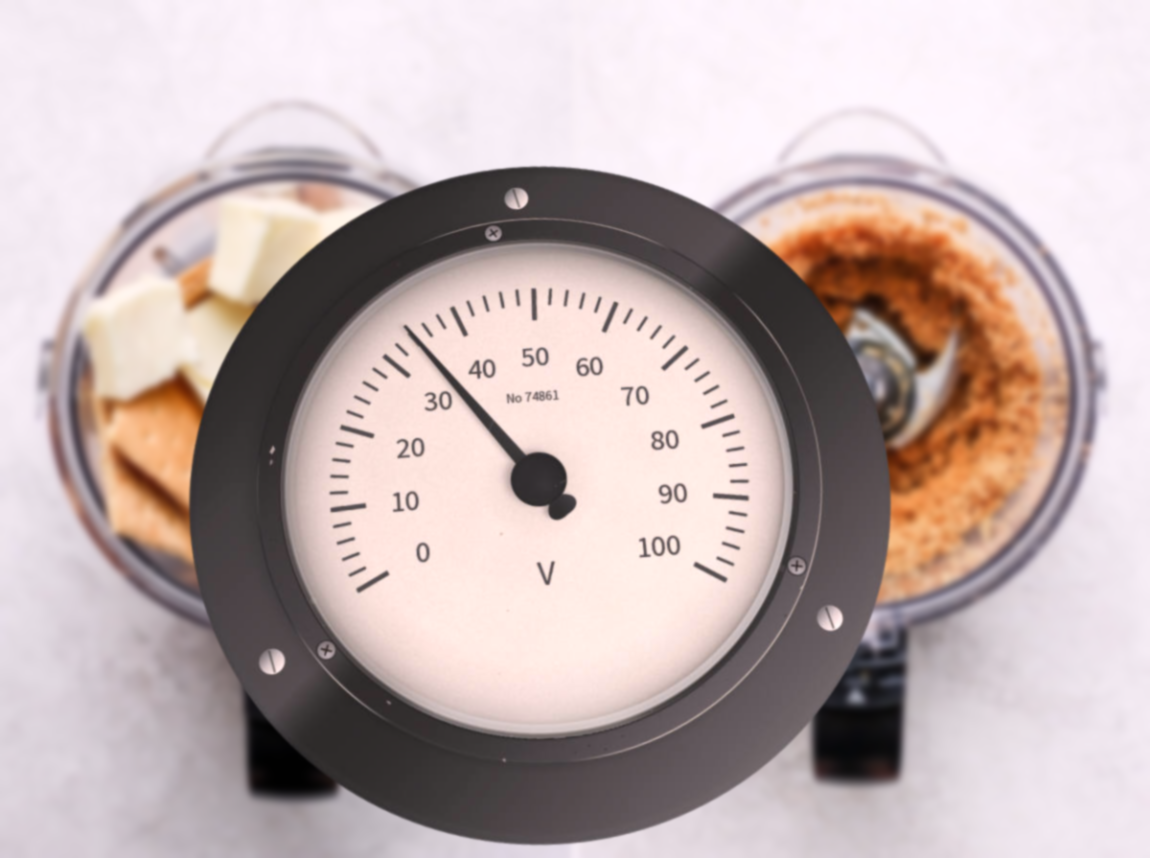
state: 34 V
